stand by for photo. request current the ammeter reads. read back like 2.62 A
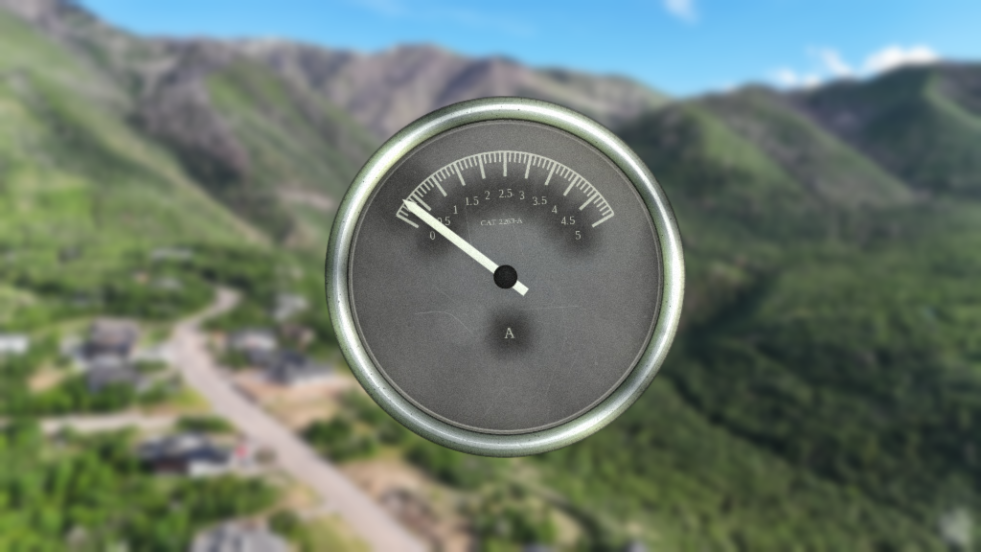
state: 0.3 A
